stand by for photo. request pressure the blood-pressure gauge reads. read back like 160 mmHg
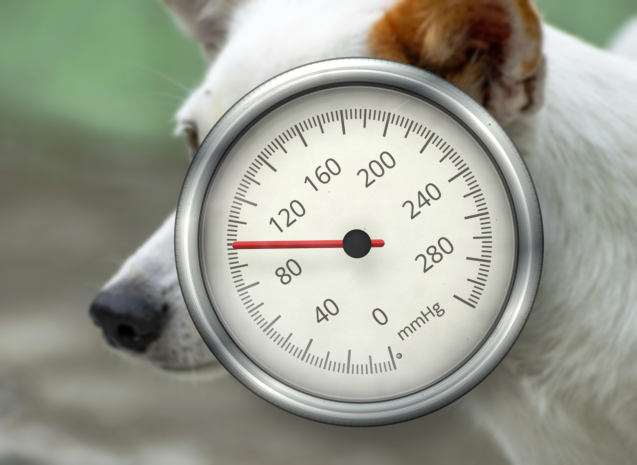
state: 100 mmHg
